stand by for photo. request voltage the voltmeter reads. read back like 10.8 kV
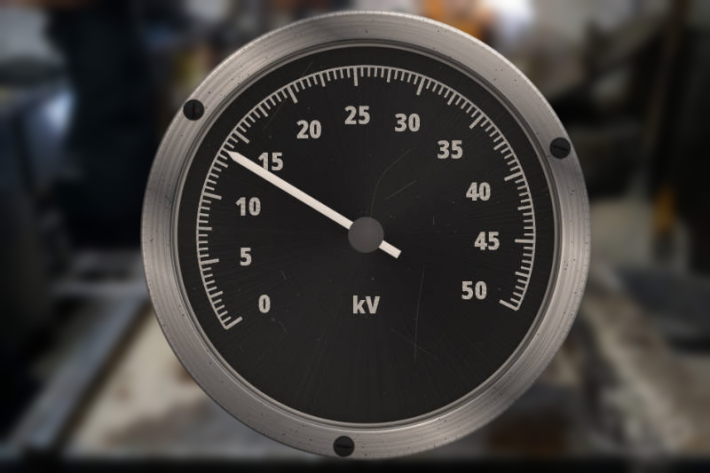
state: 13.5 kV
